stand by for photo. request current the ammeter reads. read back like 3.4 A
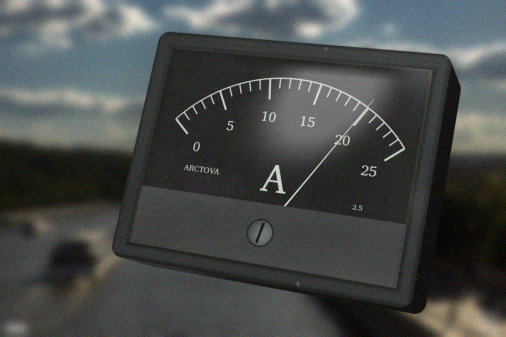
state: 20 A
